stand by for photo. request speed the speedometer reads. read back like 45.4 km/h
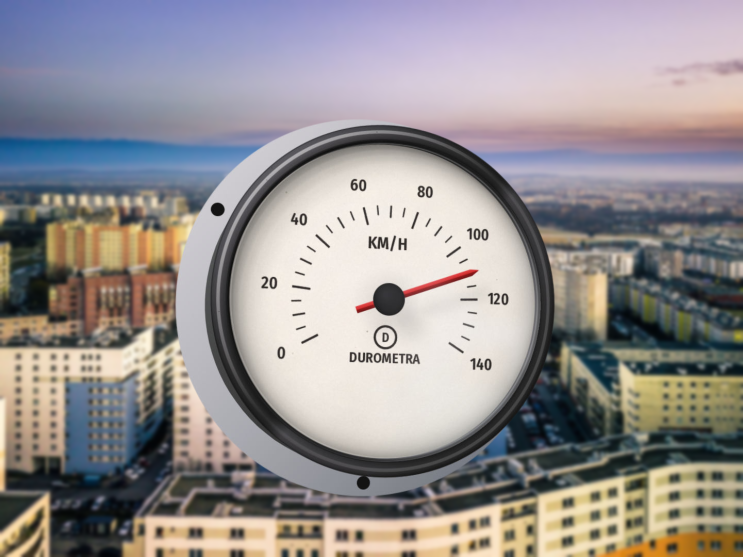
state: 110 km/h
